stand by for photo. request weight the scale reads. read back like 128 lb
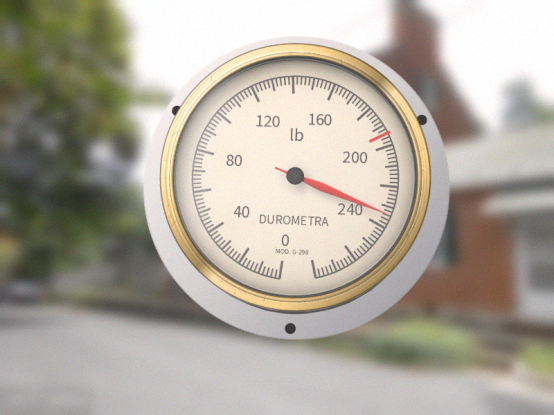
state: 234 lb
